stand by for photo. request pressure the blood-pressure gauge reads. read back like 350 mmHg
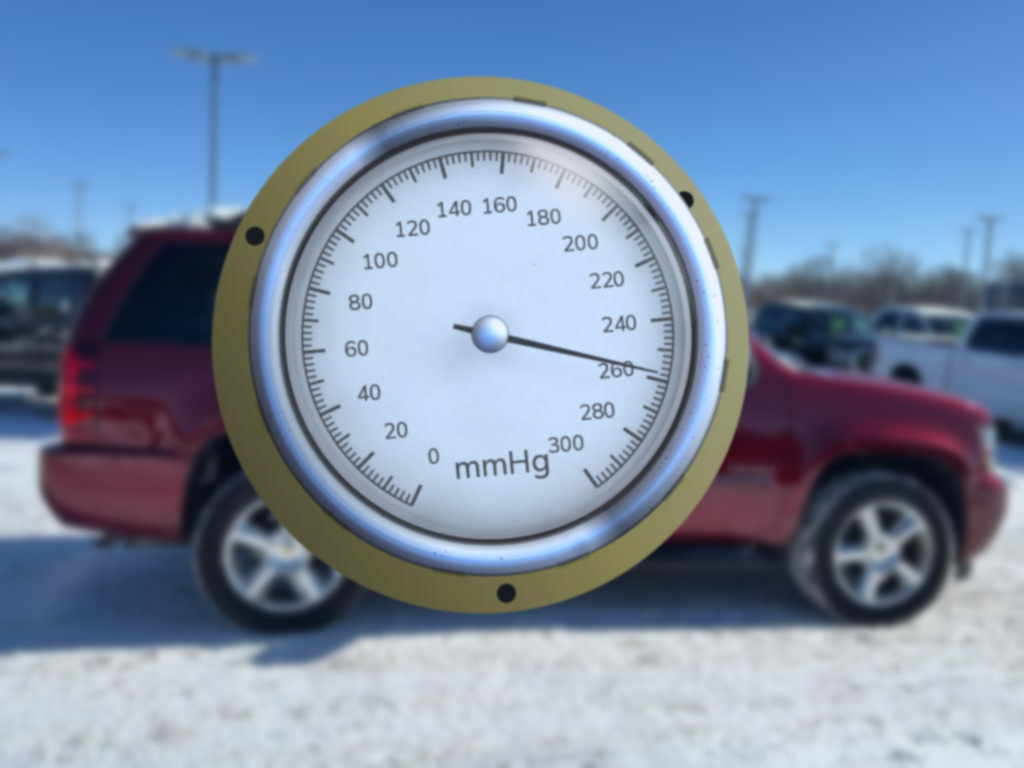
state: 258 mmHg
